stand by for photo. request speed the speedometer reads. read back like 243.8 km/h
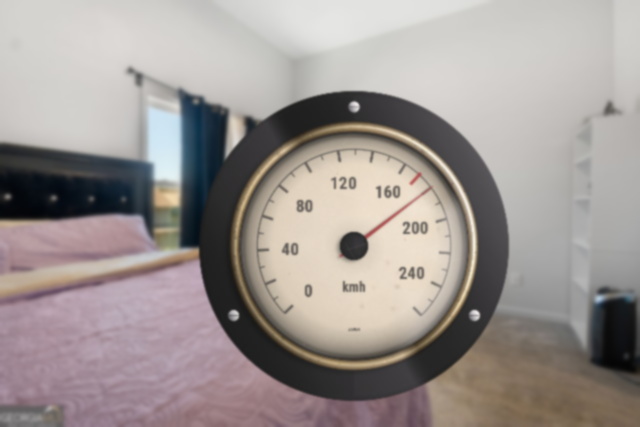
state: 180 km/h
